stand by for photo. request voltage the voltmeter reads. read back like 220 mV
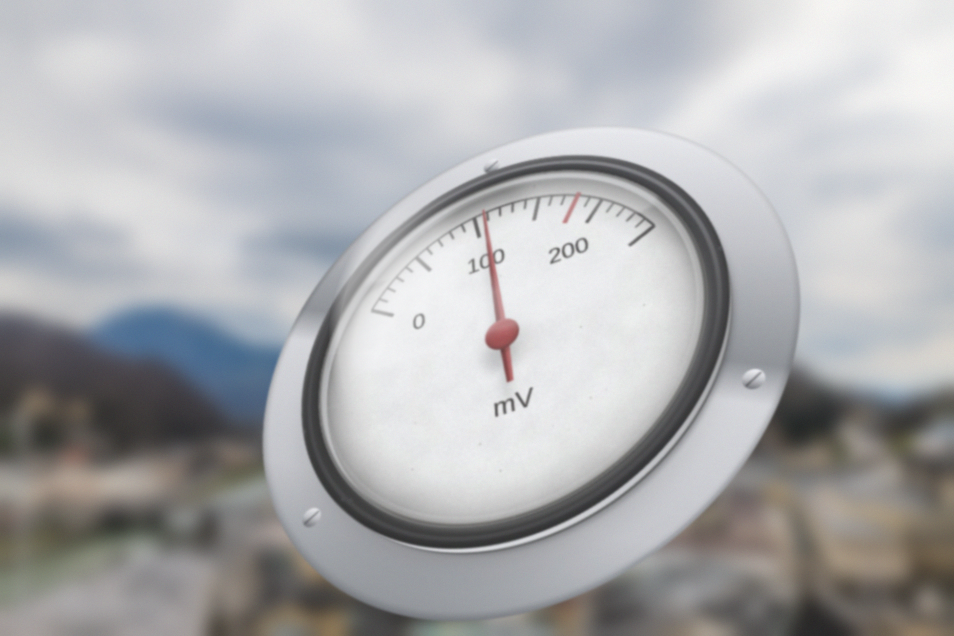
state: 110 mV
